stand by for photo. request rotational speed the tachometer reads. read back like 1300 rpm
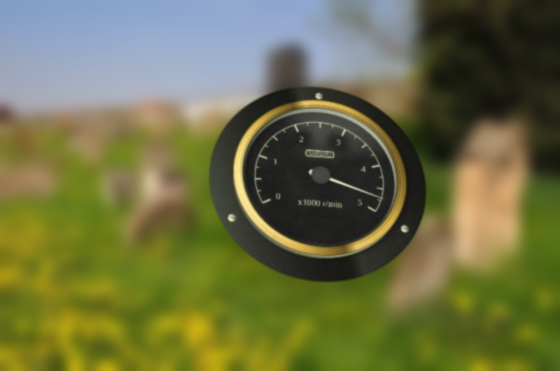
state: 4750 rpm
